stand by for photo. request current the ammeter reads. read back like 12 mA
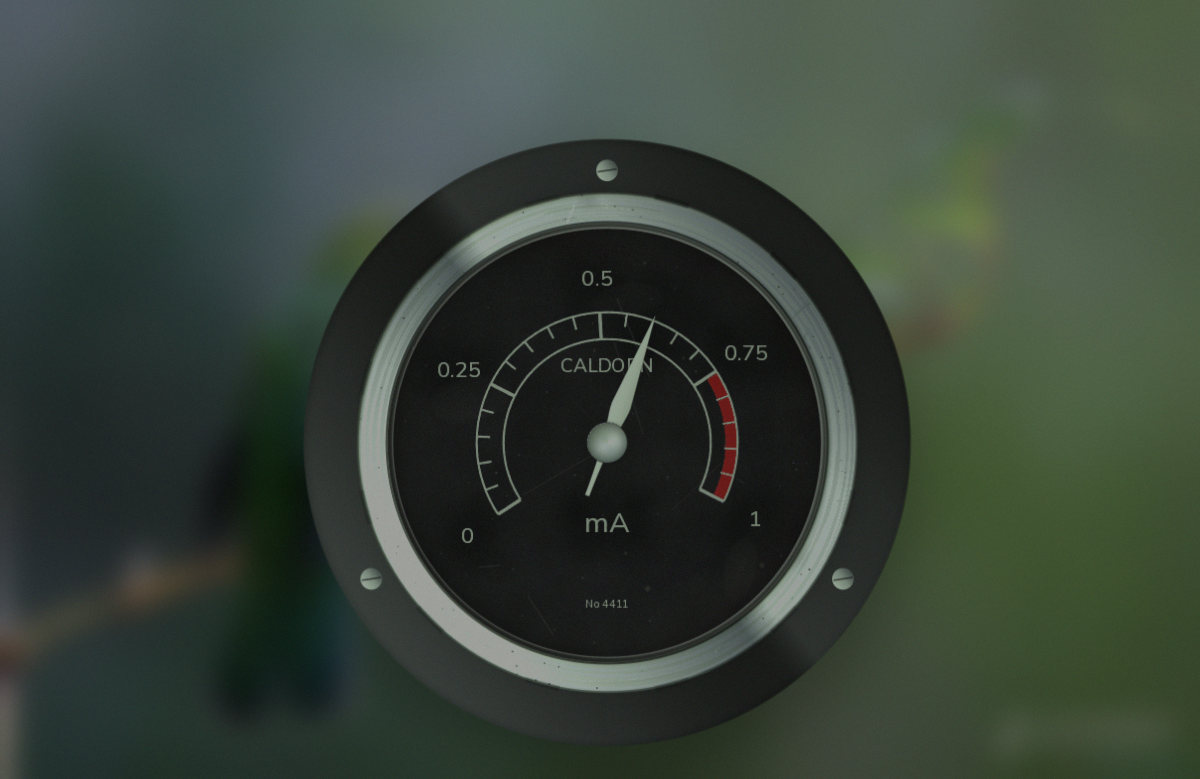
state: 0.6 mA
